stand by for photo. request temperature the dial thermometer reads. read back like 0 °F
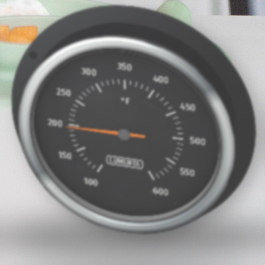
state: 200 °F
